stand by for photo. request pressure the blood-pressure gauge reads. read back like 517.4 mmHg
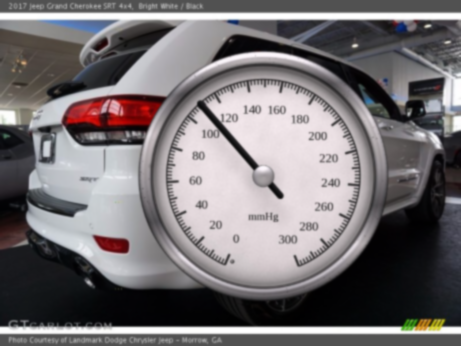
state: 110 mmHg
